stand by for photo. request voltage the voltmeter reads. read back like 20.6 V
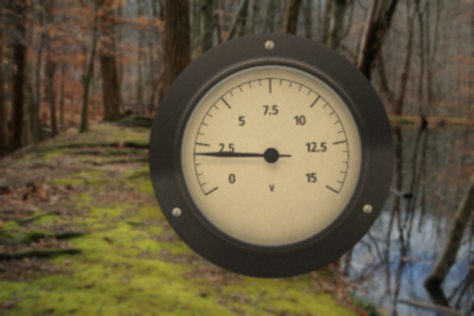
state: 2 V
